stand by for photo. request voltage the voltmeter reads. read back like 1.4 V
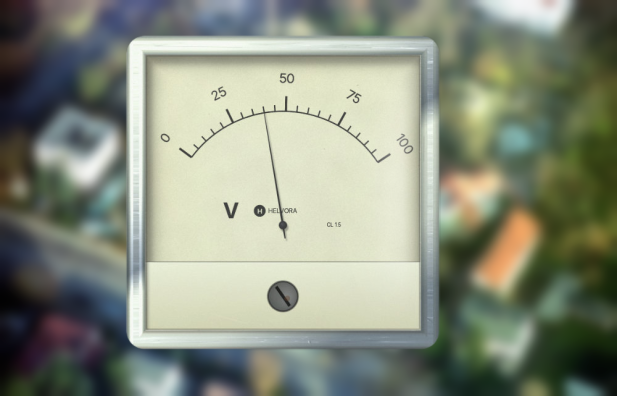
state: 40 V
